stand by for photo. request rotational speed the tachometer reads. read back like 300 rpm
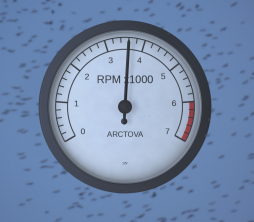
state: 3600 rpm
